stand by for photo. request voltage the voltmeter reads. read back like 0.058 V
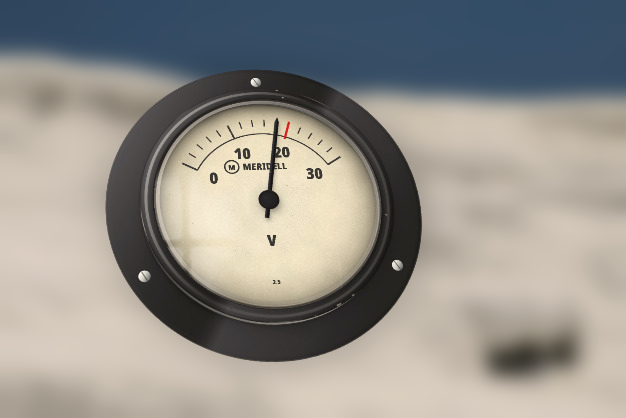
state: 18 V
